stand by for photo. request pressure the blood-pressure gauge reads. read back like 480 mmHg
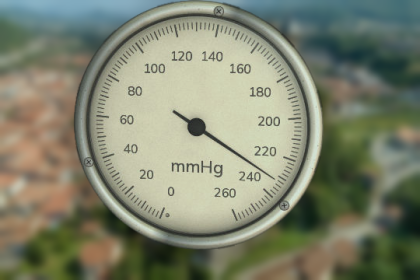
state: 232 mmHg
